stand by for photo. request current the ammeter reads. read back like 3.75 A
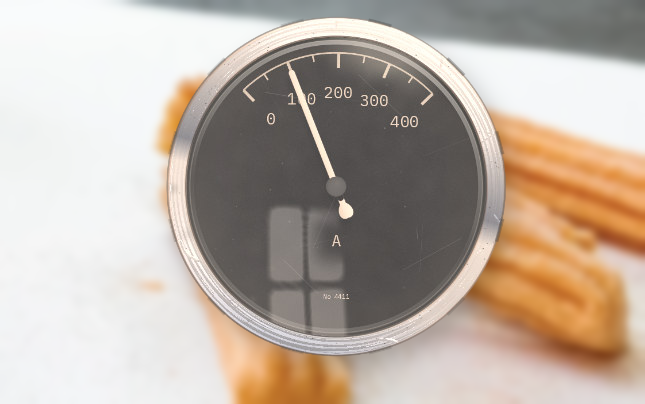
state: 100 A
